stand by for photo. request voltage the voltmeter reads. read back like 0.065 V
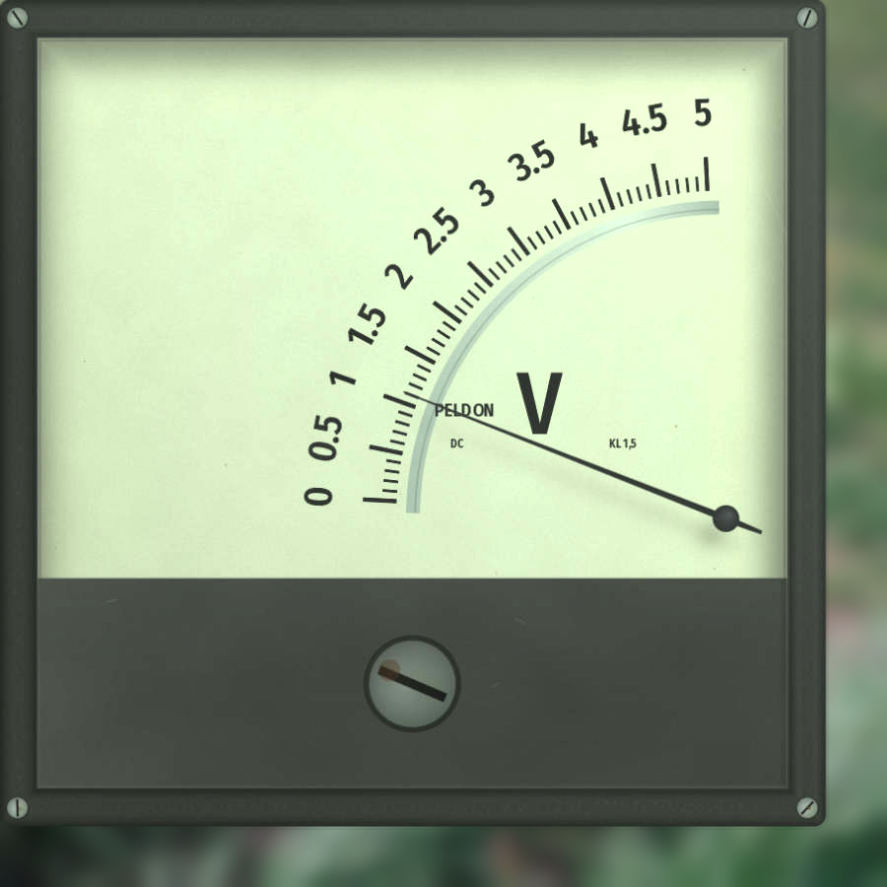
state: 1.1 V
